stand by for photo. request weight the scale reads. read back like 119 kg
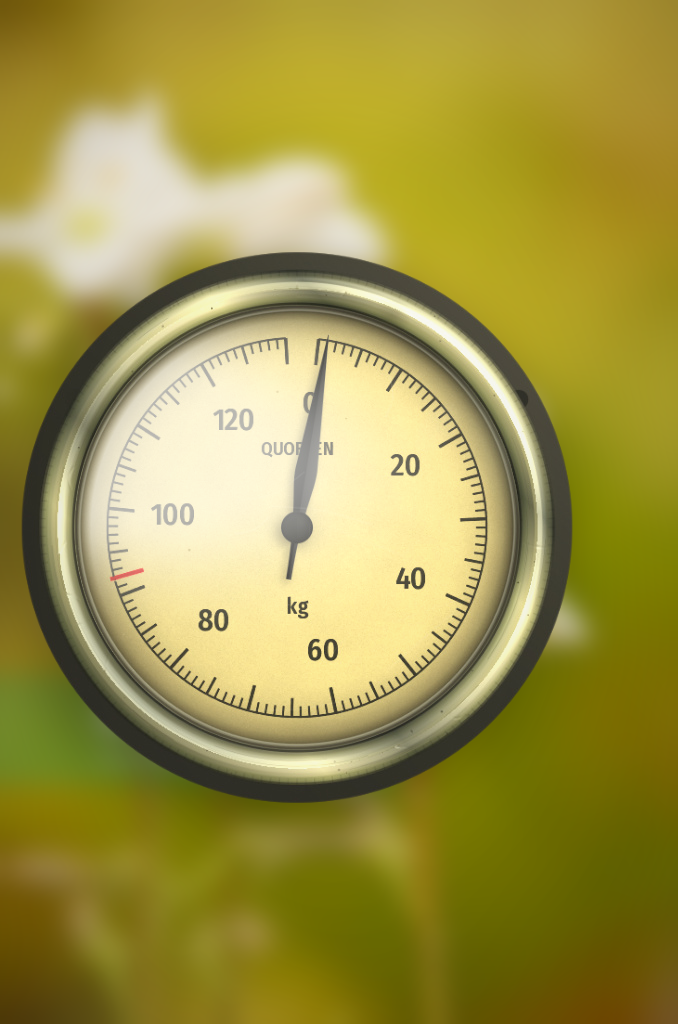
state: 1 kg
